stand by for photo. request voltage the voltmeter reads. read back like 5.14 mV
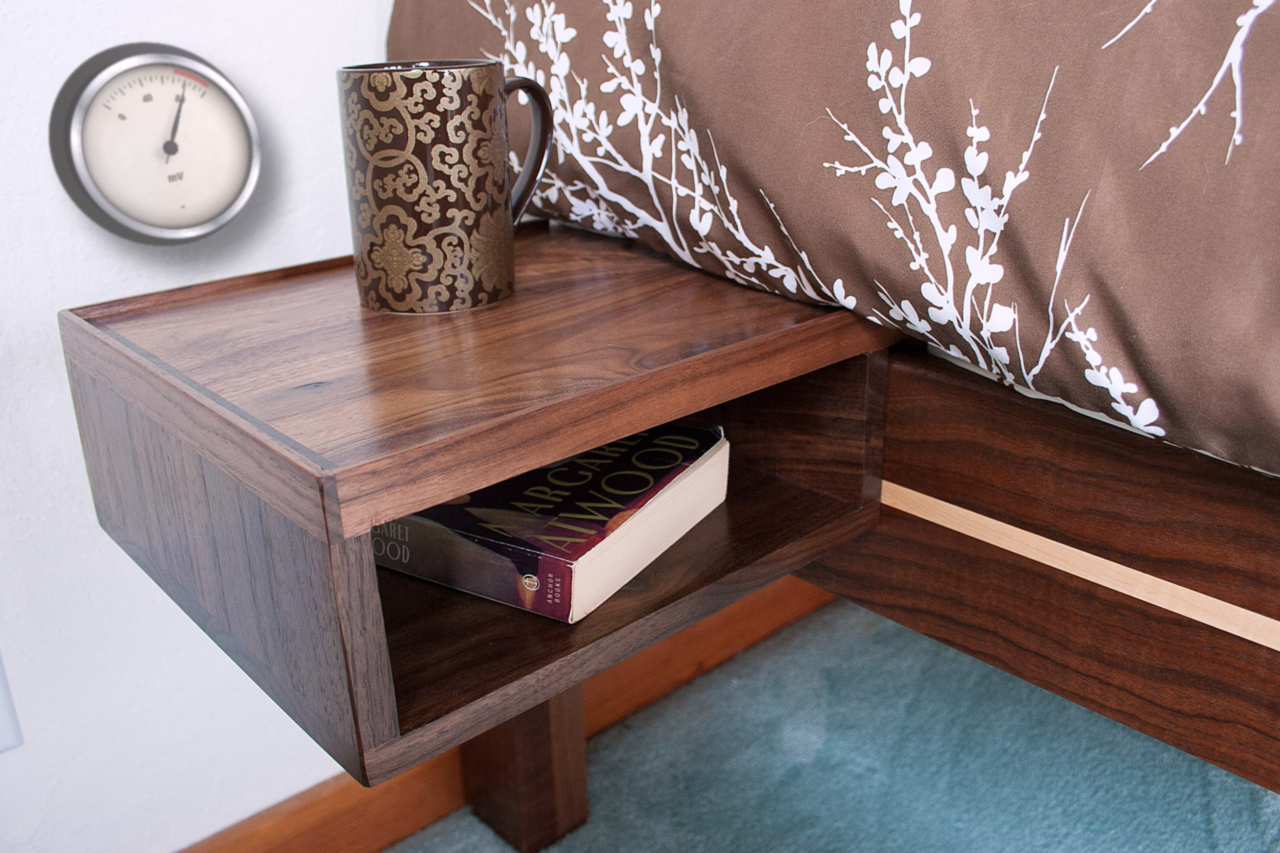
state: 80 mV
